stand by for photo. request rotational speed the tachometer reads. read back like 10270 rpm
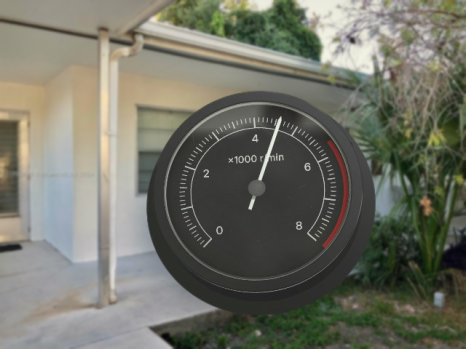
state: 4600 rpm
